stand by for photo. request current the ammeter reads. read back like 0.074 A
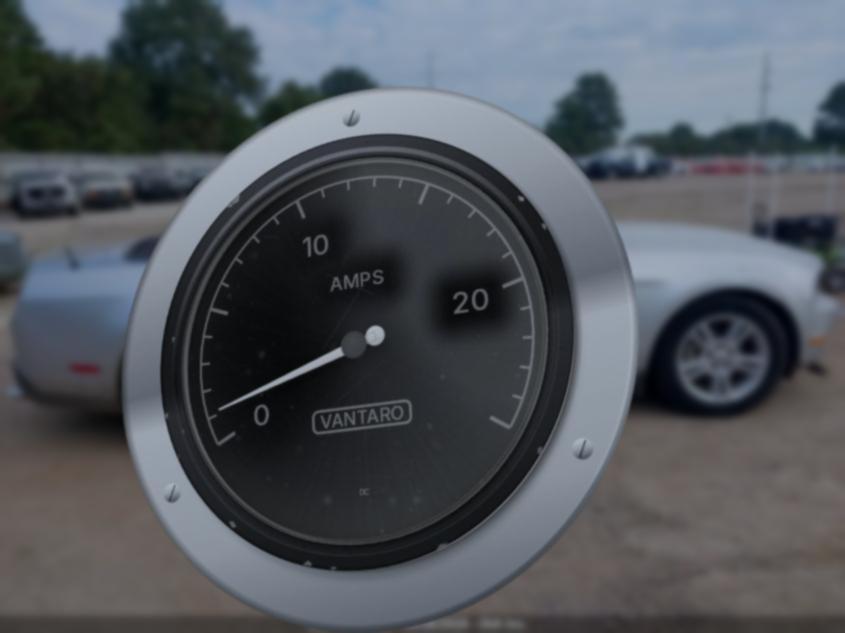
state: 1 A
